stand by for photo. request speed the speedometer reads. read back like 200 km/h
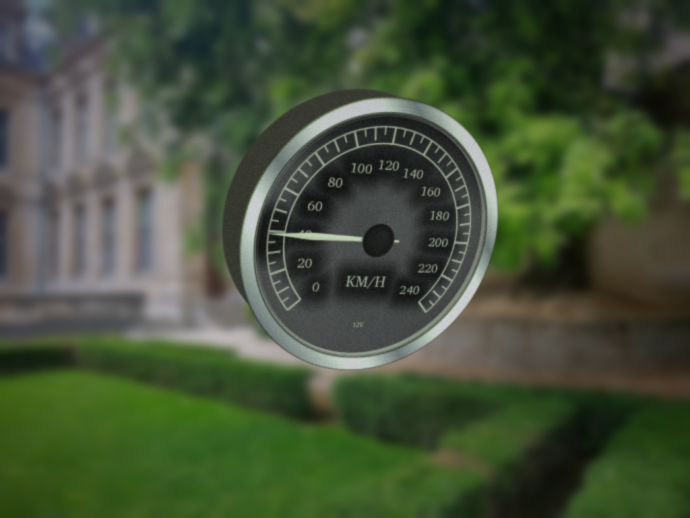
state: 40 km/h
